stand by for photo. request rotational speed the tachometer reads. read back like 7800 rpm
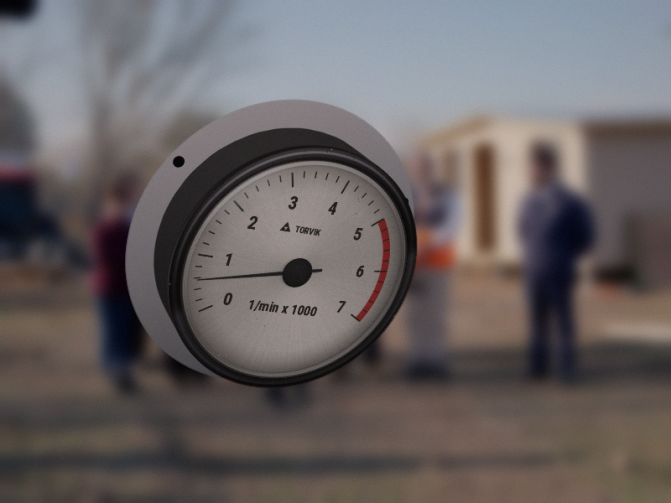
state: 600 rpm
